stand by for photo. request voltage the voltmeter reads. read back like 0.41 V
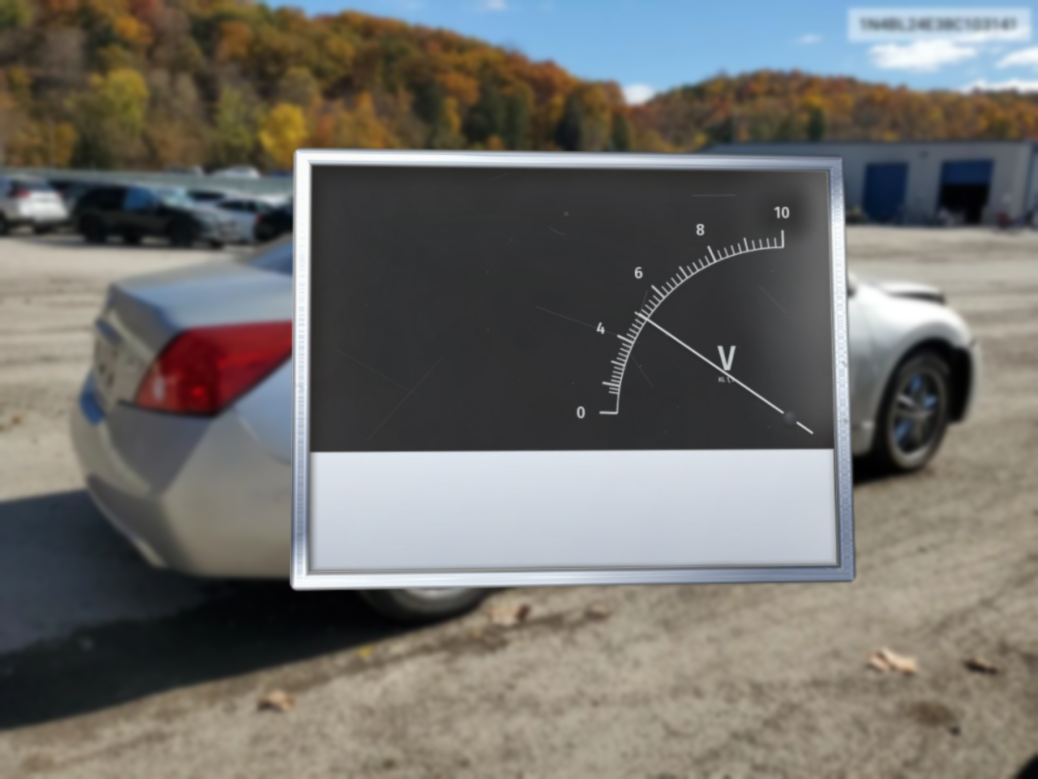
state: 5 V
